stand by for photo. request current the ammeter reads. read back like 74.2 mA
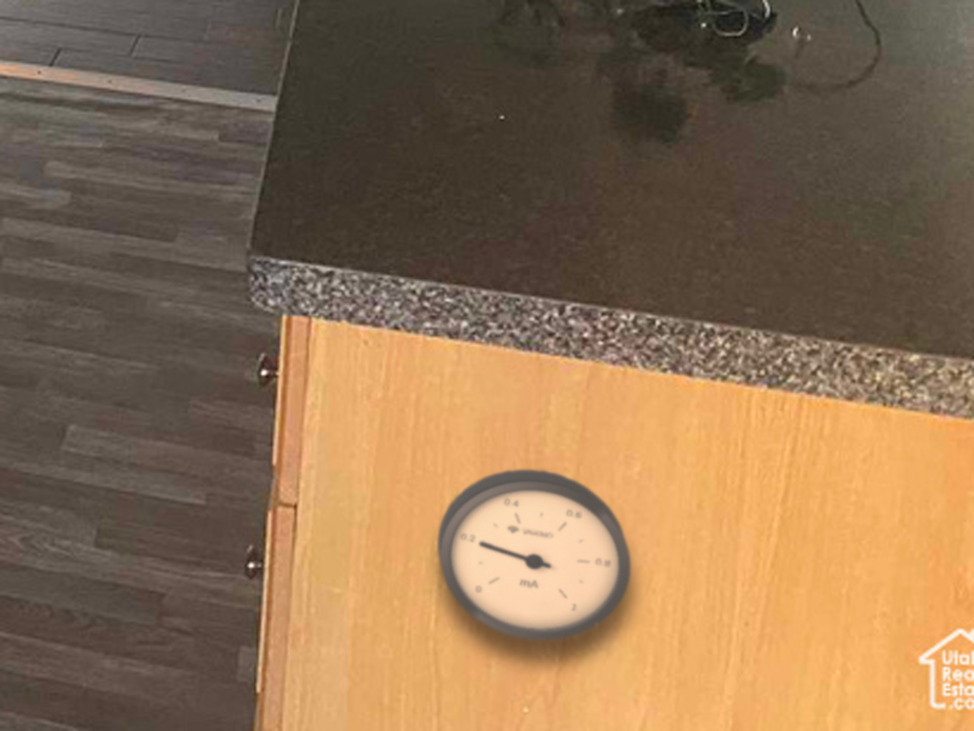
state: 0.2 mA
